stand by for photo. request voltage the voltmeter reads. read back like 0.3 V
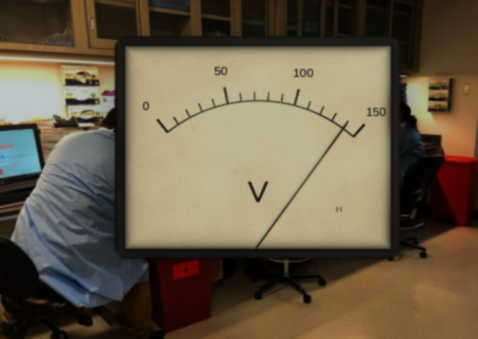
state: 140 V
